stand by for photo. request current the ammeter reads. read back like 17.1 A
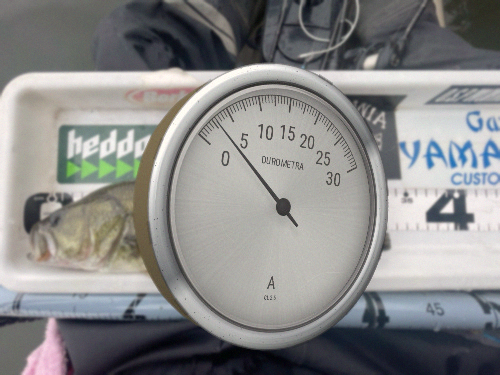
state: 2.5 A
